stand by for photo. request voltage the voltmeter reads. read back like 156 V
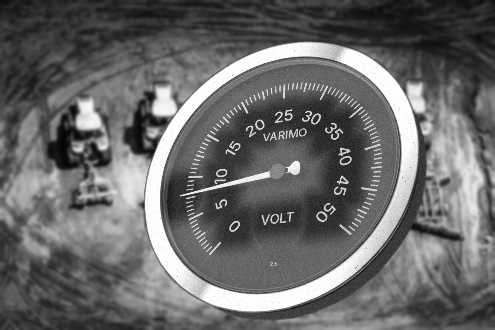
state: 7.5 V
